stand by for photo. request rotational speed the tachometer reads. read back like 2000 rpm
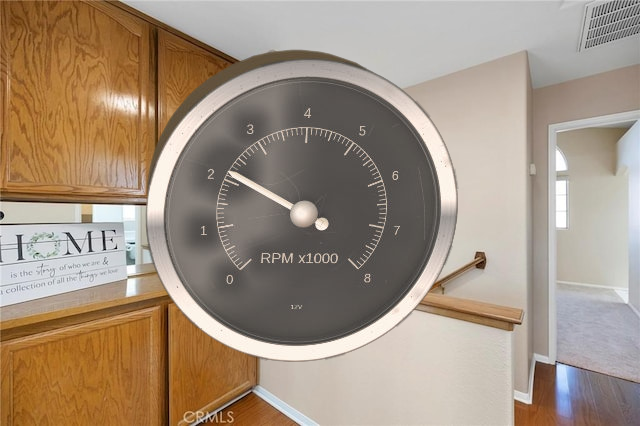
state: 2200 rpm
